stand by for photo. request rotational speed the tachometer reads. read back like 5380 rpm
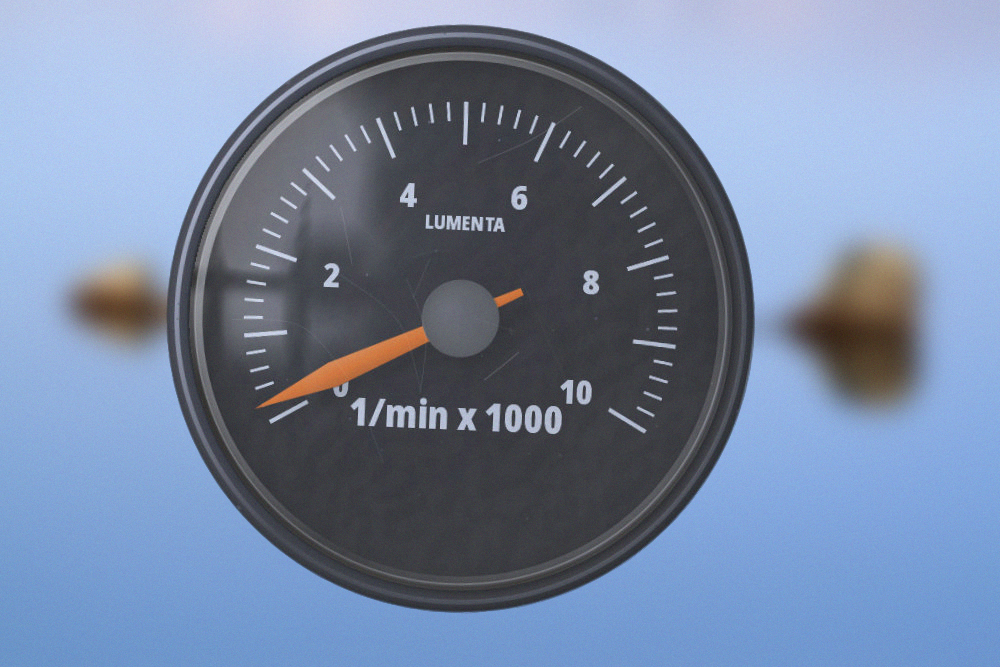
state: 200 rpm
